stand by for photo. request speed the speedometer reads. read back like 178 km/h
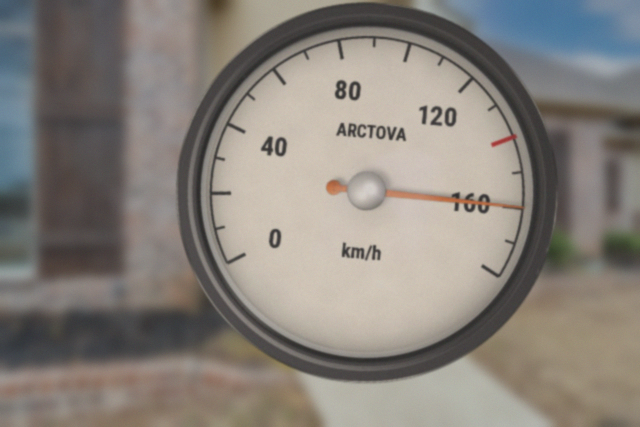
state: 160 km/h
